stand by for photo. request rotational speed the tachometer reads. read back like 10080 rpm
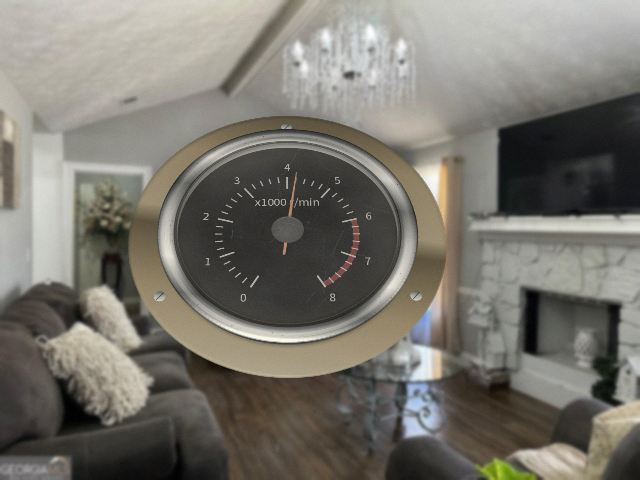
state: 4200 rpm
